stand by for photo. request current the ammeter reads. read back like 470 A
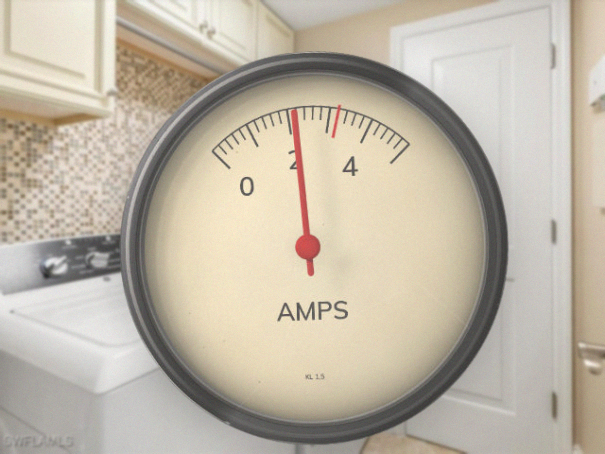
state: 2.2 A
